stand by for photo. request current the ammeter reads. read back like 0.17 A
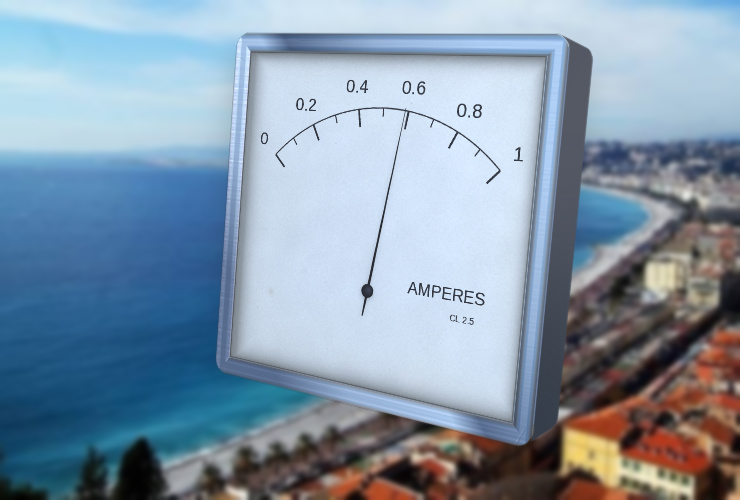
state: 0.6 A
